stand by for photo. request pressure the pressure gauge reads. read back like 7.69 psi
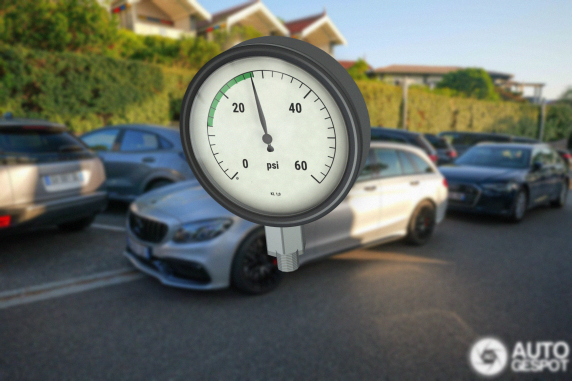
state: 28 psi
